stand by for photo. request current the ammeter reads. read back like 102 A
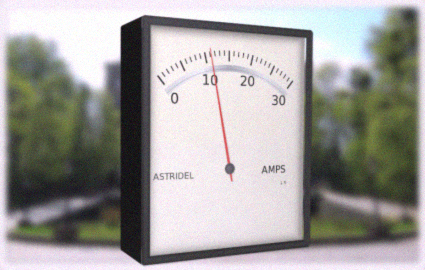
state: 11 A
